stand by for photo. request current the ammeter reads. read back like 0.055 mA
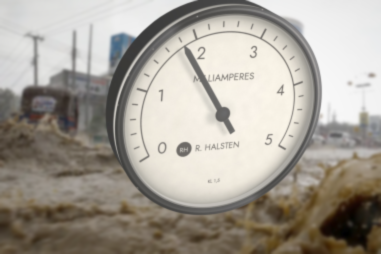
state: 1.8 mA
